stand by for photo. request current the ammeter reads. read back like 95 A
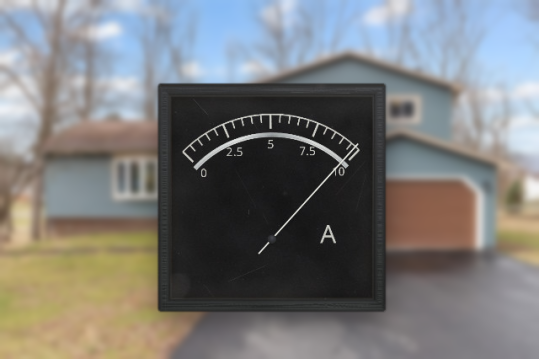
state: 9.75 A
